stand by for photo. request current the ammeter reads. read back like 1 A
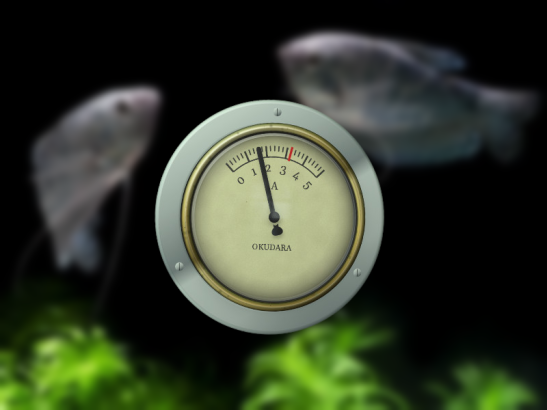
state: 1.6 A
